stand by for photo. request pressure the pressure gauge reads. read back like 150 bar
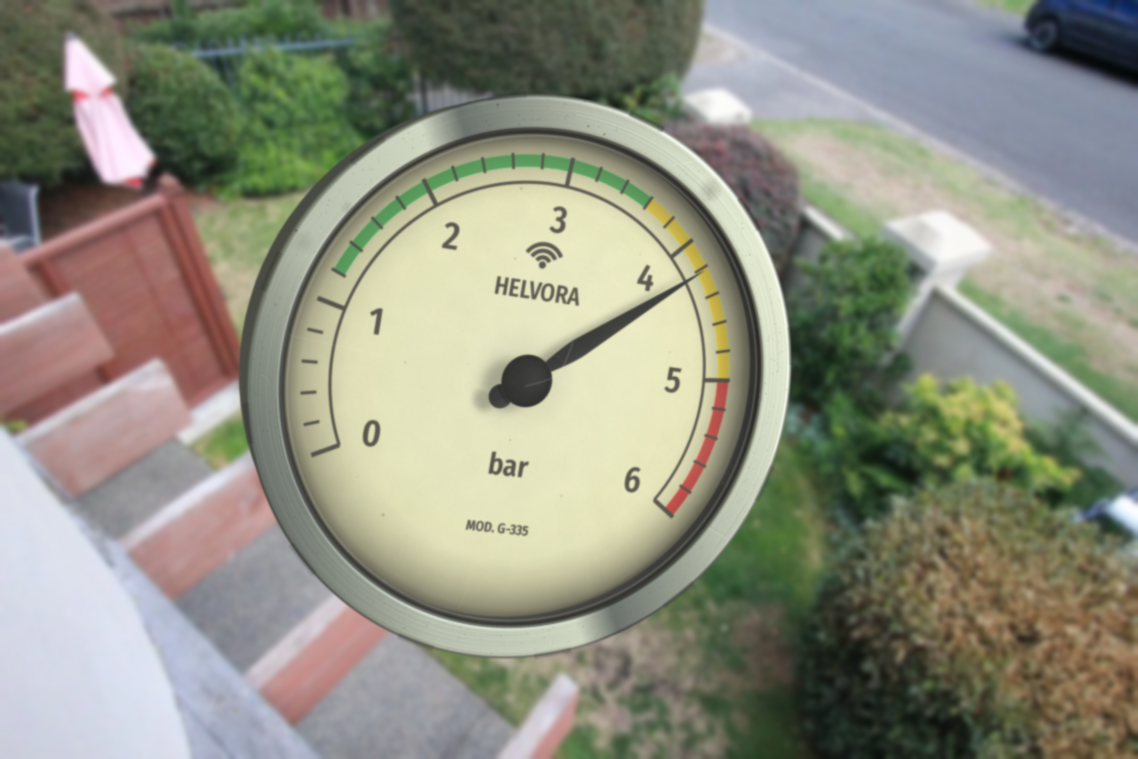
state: 4.2 bar
